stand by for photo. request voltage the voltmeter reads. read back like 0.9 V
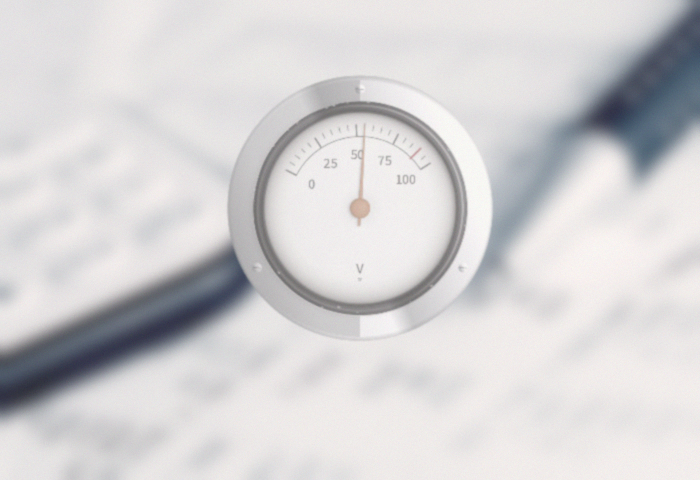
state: 55 V
